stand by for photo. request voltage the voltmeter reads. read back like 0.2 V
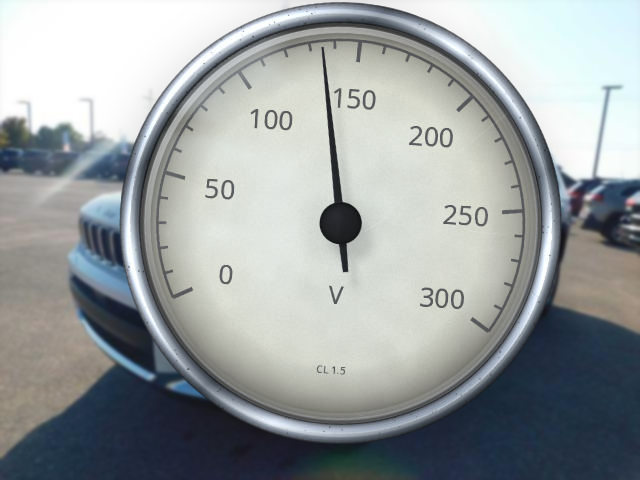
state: 135 V
